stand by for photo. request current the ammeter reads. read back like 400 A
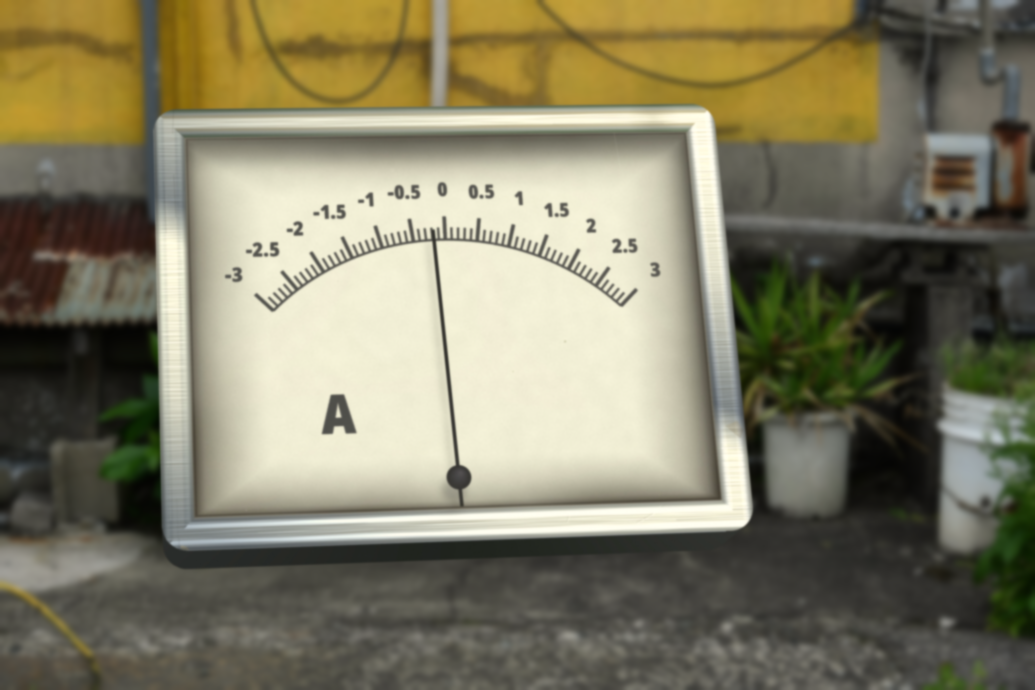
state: -0.2 A
